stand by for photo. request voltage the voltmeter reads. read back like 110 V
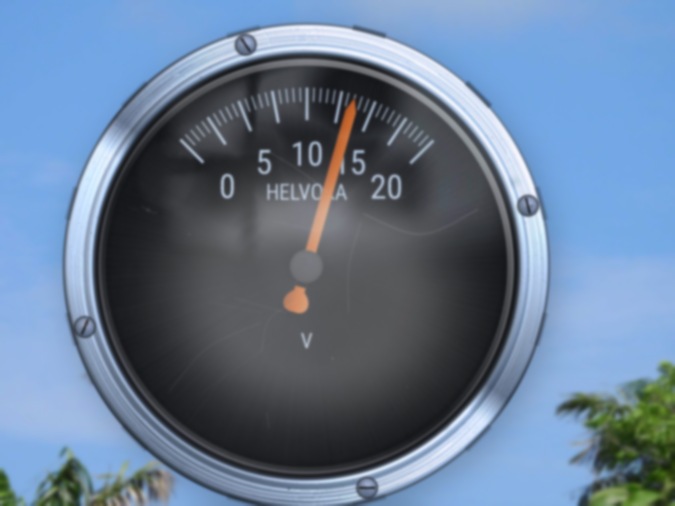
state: 13.5 V
